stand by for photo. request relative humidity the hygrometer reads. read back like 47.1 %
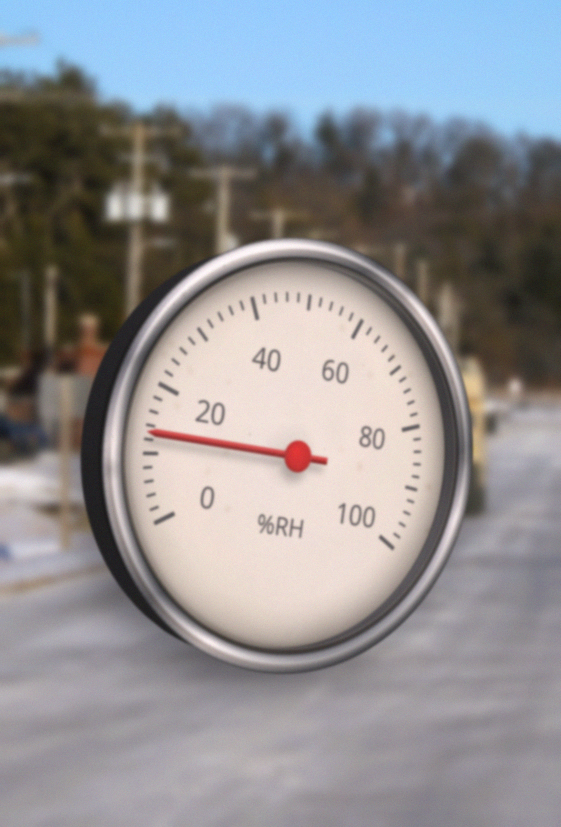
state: 13 %
